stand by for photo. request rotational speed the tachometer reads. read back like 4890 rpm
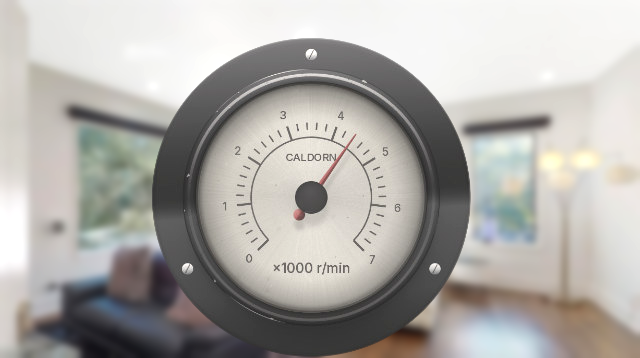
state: 4400 rpm
